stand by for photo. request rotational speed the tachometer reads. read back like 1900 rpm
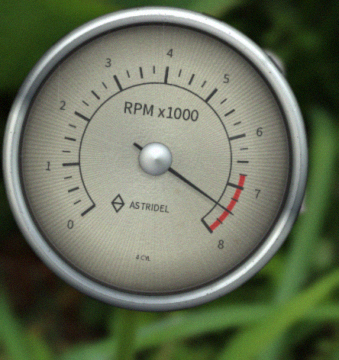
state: 7500 rpm
